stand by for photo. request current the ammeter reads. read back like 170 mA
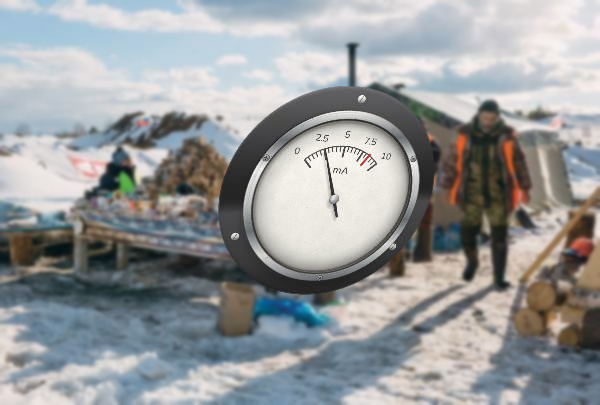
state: 2.5 mA
